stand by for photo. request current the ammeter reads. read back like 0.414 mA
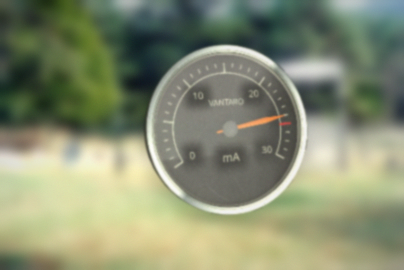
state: 25 mA
